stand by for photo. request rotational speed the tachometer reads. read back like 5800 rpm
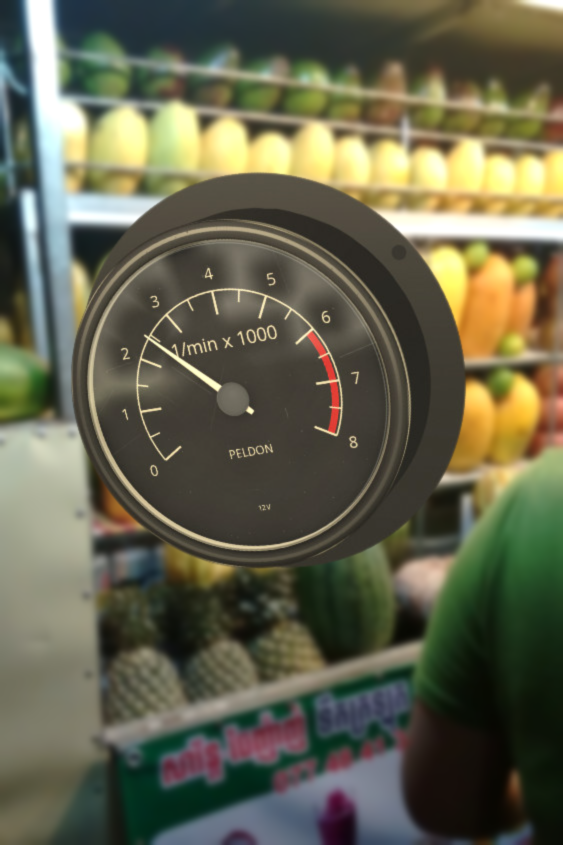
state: 2500 rpm
